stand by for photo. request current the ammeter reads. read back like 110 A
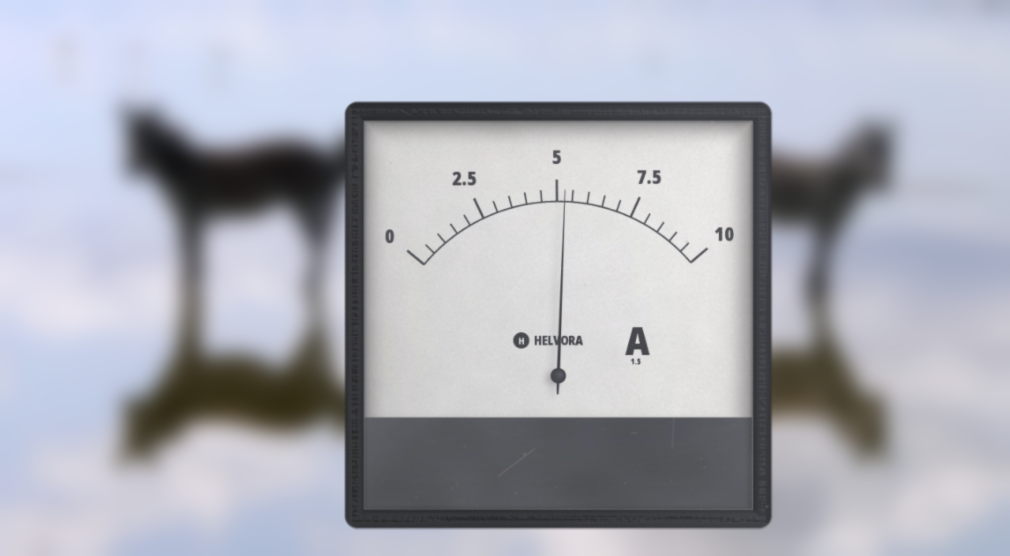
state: 5.25 A
